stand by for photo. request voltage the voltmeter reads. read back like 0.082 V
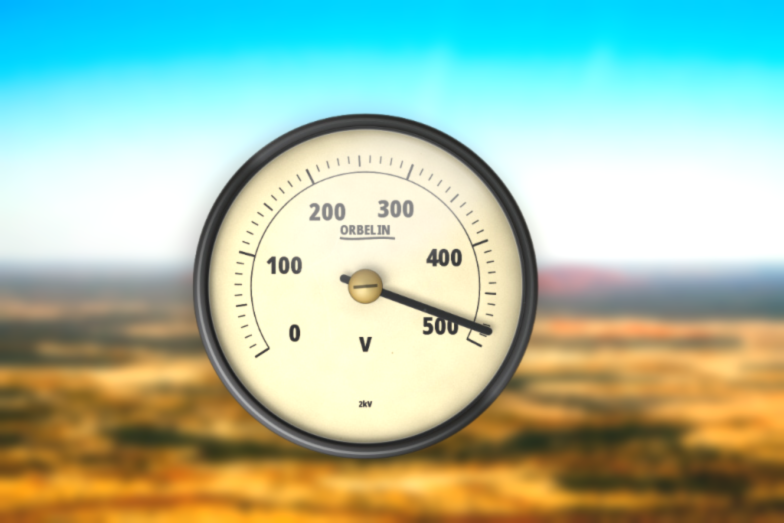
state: 485 V
